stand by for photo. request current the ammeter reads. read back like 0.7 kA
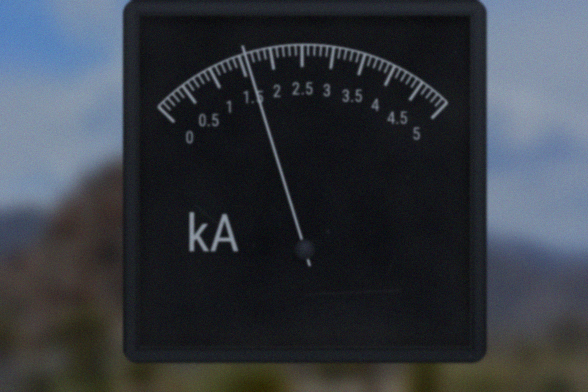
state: 1.6 kA
